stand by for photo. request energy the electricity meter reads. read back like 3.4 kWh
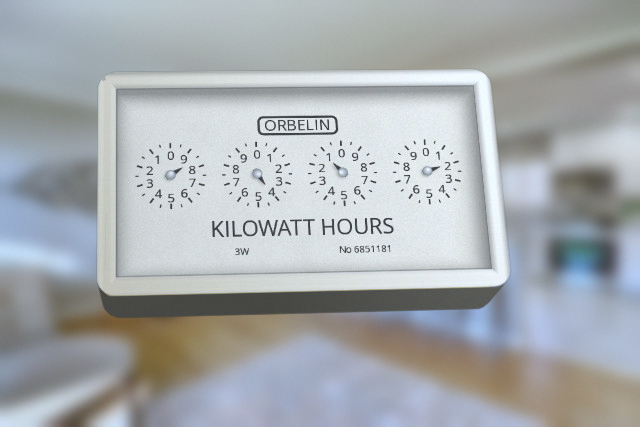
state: 8412 kWh
